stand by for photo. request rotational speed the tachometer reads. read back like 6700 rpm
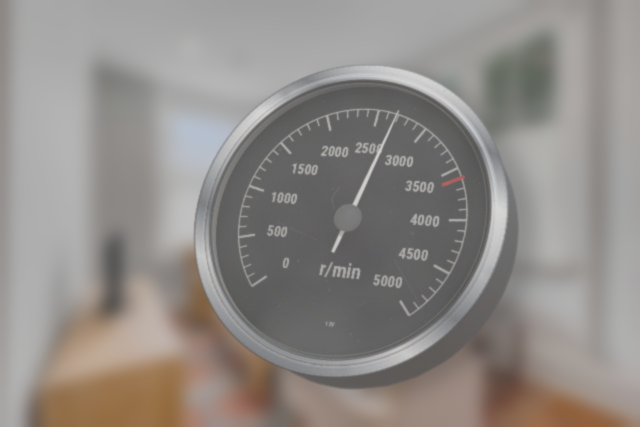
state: 2700 rpm
